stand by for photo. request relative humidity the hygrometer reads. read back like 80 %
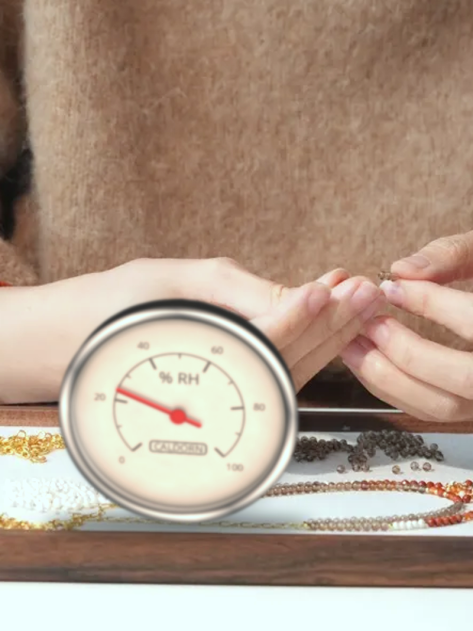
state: 25 %
